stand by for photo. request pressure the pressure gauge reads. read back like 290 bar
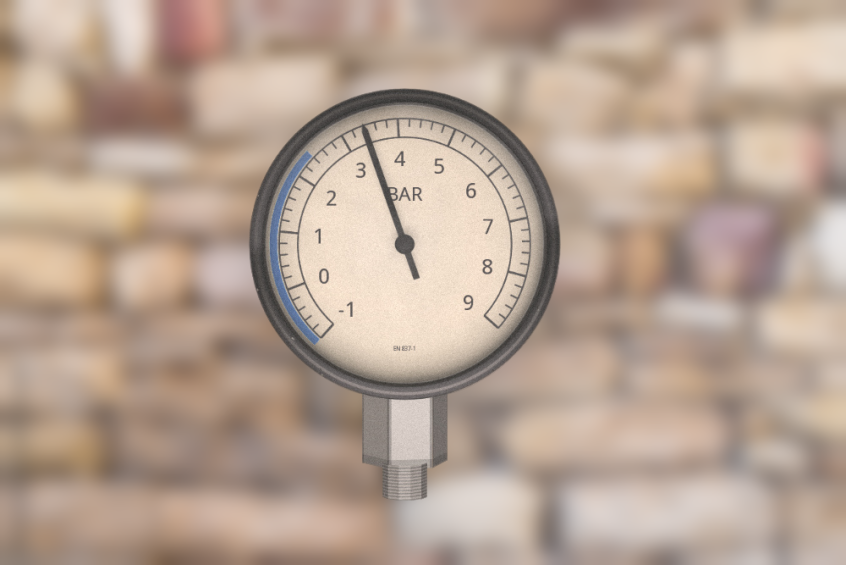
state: 3.4 bar
